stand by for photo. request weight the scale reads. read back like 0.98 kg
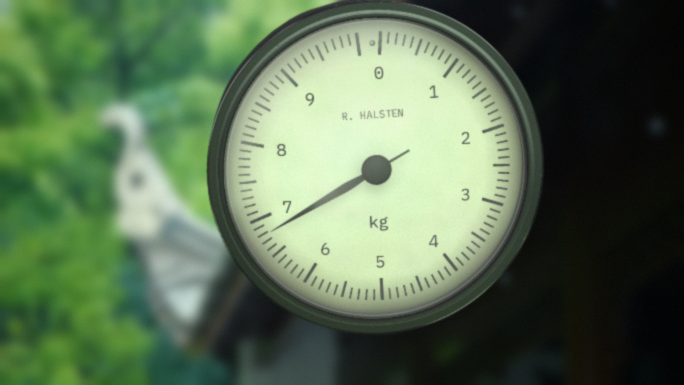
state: 6.8 kg
